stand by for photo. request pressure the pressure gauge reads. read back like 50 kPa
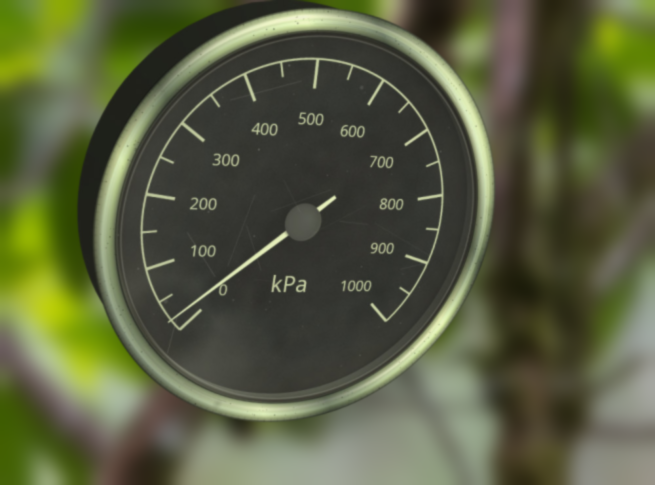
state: 25 kPa
